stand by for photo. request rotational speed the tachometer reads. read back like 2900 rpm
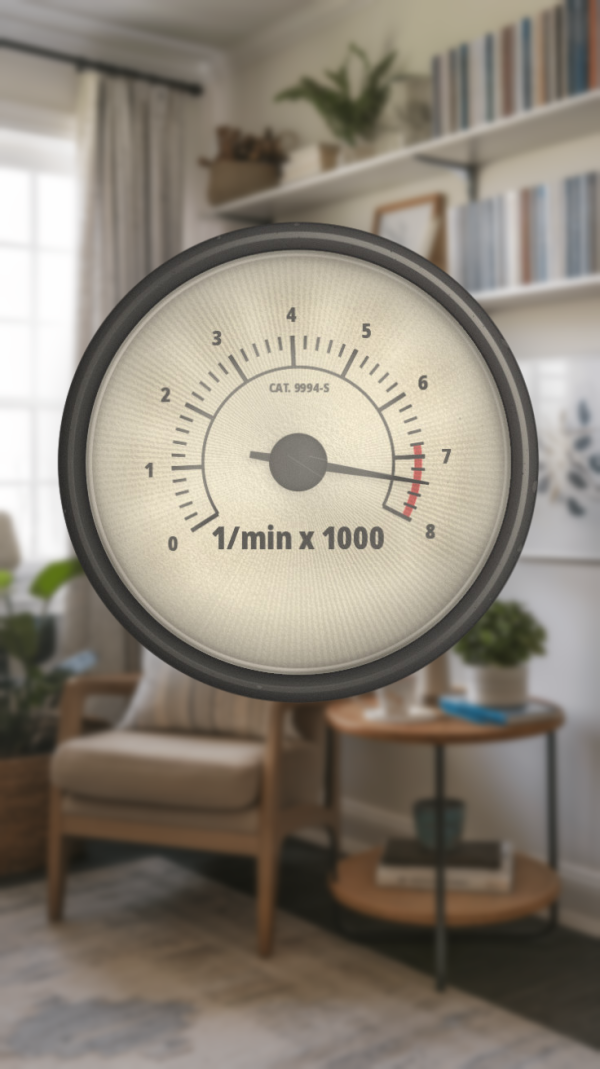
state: 7400 rpm
